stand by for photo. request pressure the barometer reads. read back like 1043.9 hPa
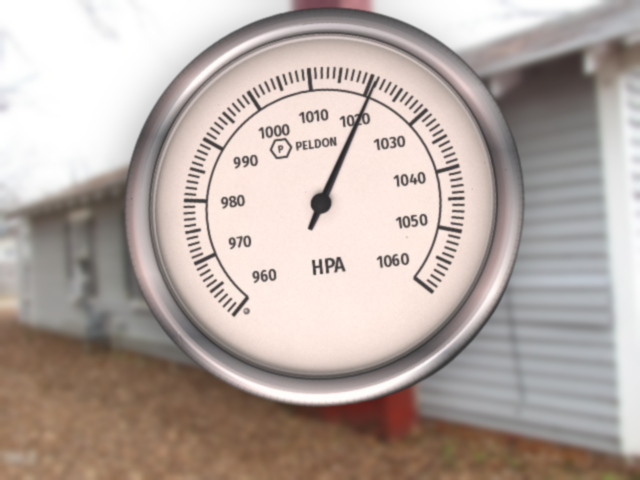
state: 1021 hPa
